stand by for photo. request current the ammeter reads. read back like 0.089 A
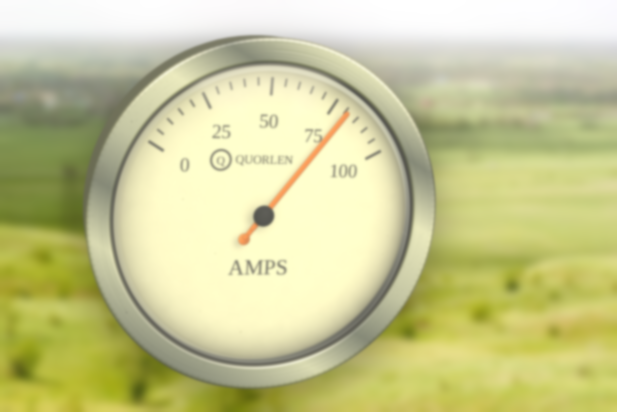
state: 80 A
